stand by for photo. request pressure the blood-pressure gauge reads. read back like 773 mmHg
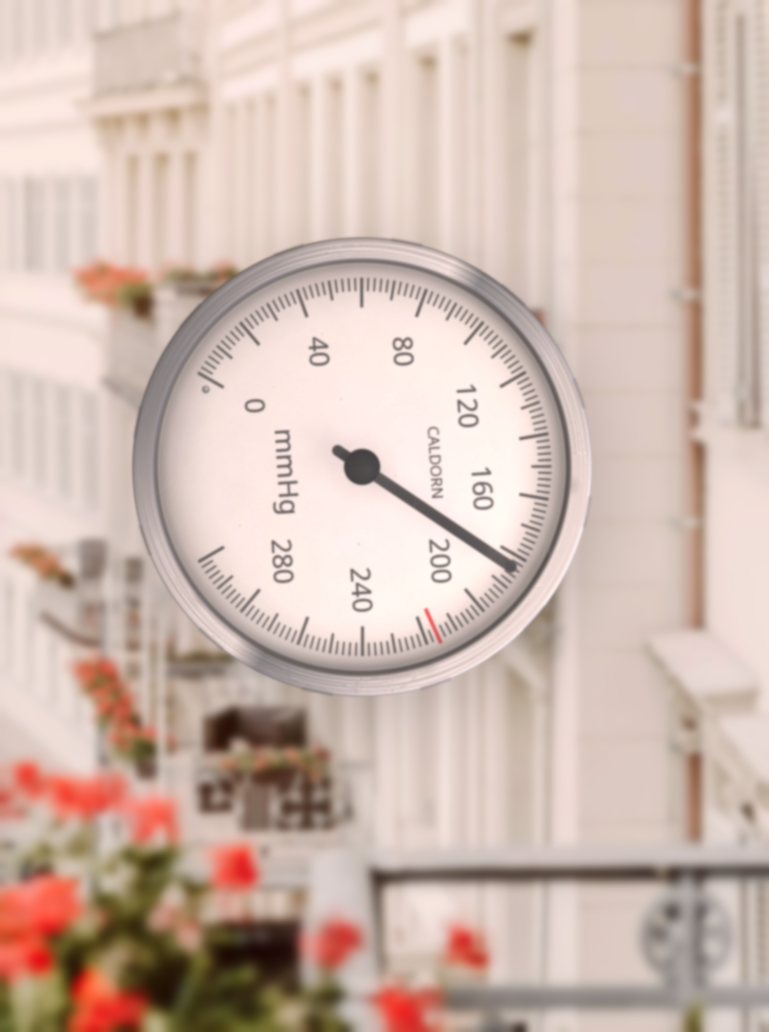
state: 184 mmHg
